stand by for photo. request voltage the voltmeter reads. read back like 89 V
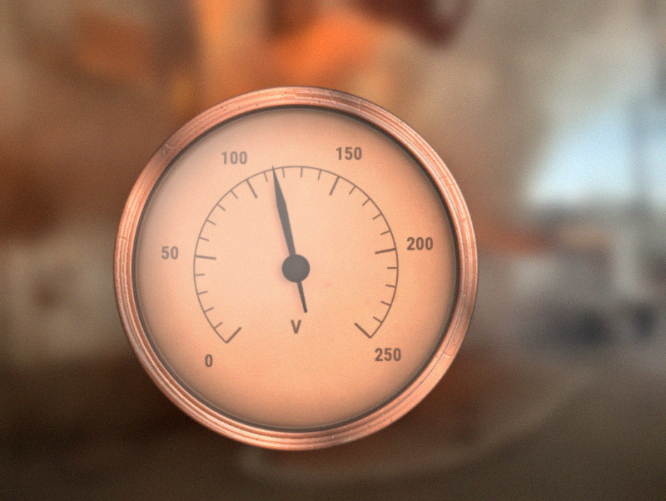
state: 115 V
